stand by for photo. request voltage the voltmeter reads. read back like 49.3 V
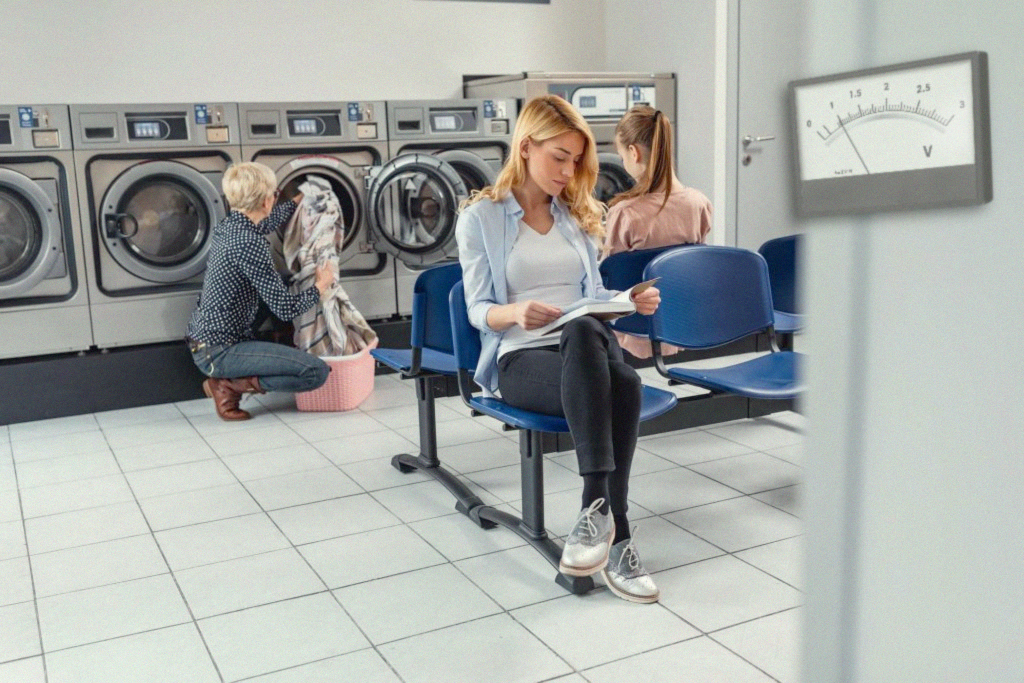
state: 1 V
